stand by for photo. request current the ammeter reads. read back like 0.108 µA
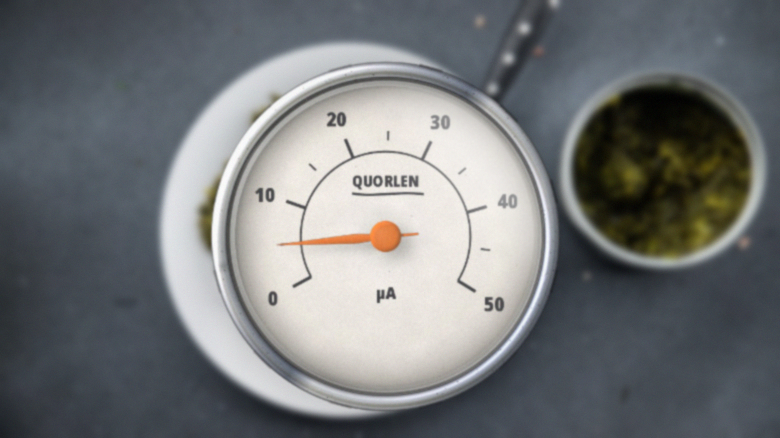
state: 5 µA
